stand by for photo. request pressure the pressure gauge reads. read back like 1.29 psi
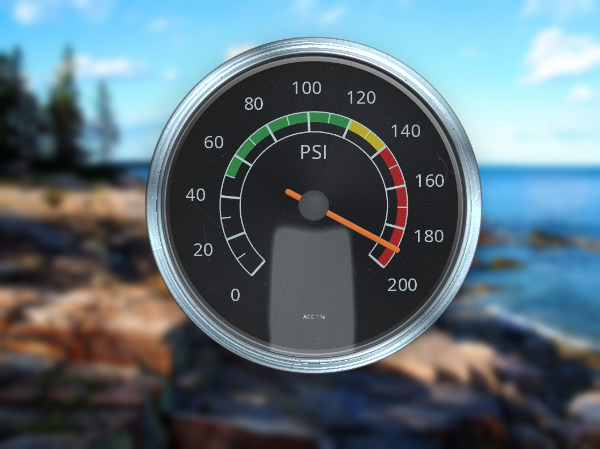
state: 190 psi
